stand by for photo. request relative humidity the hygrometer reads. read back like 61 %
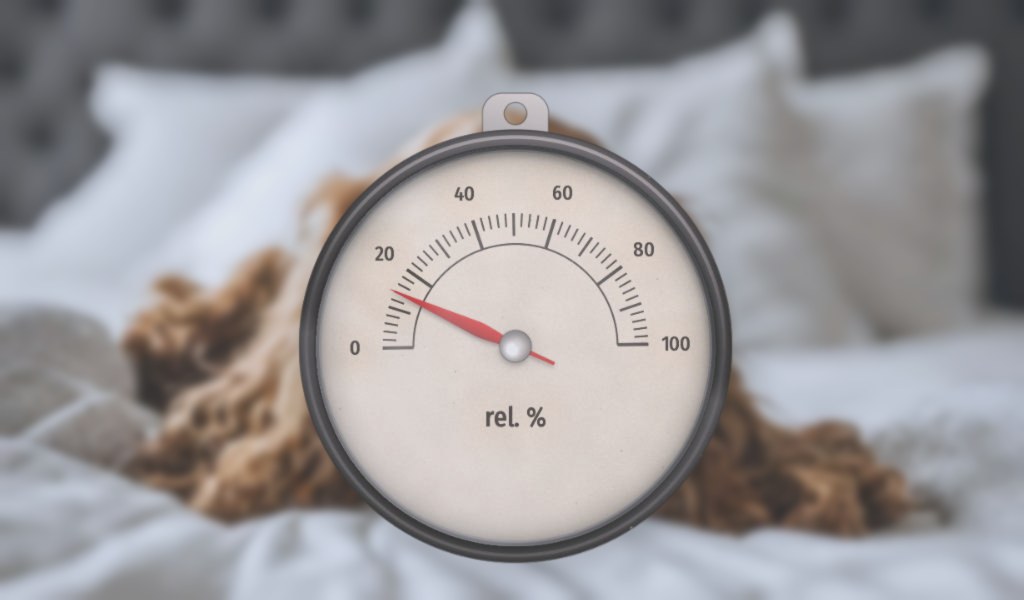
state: 14 %
